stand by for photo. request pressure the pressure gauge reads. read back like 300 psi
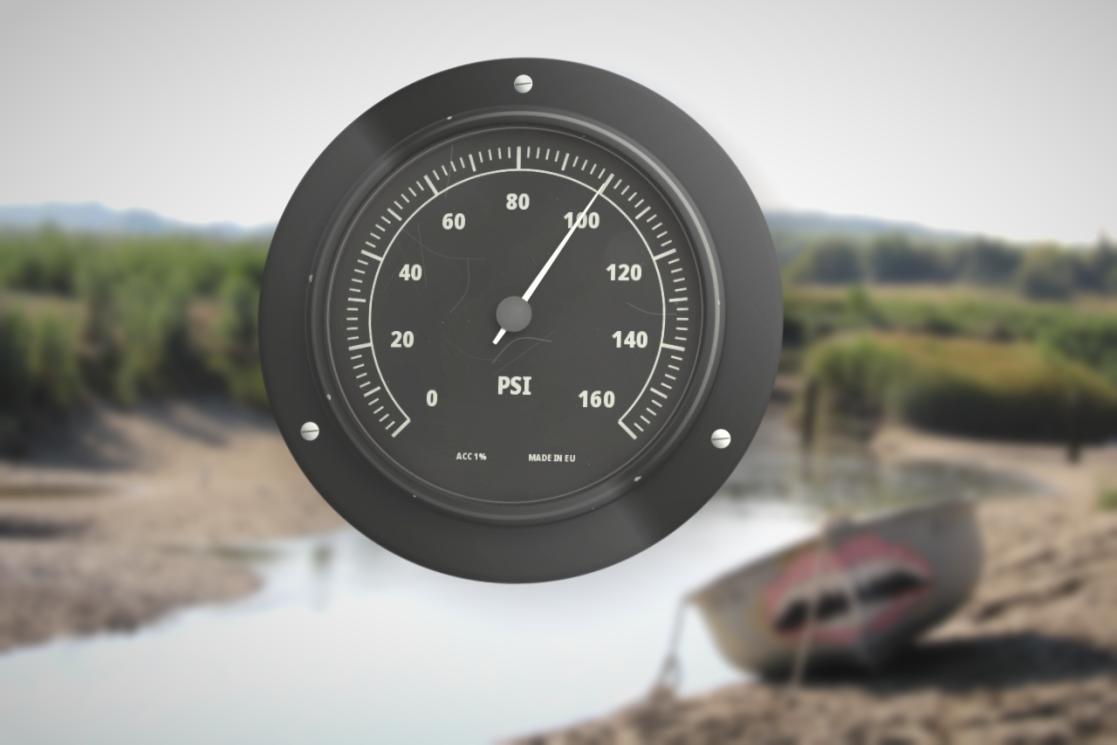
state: 100 psi
